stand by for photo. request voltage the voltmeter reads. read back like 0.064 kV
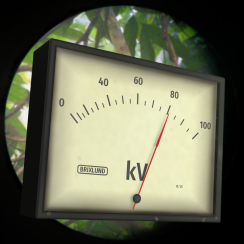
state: 80 kV
